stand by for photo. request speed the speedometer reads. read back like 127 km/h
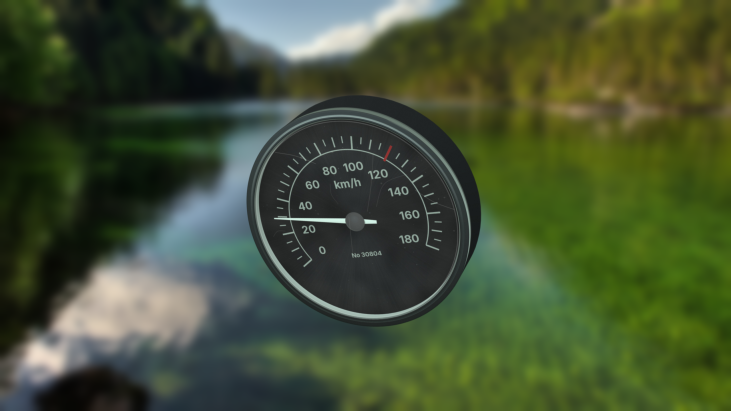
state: 30 km/h
